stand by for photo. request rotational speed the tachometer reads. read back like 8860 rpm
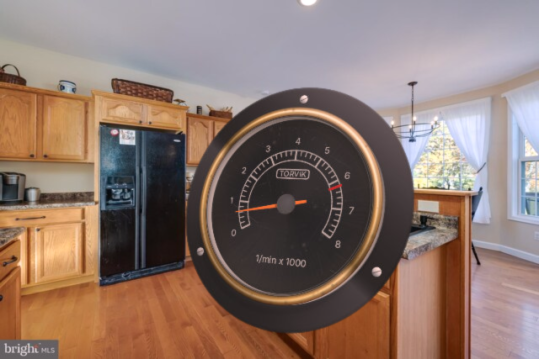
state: 600 rpm
